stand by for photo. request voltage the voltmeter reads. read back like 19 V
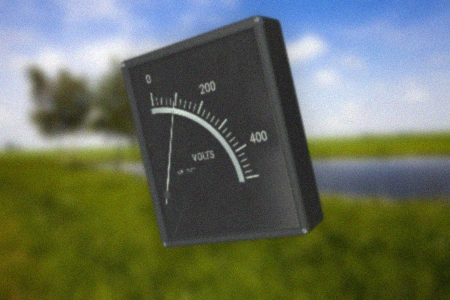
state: 100 V
